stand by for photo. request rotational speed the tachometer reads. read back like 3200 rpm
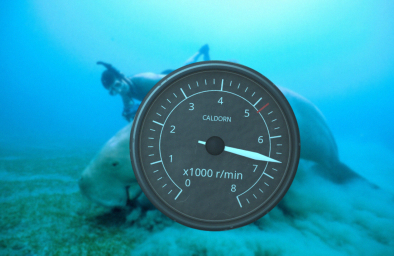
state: 6600 rpm
